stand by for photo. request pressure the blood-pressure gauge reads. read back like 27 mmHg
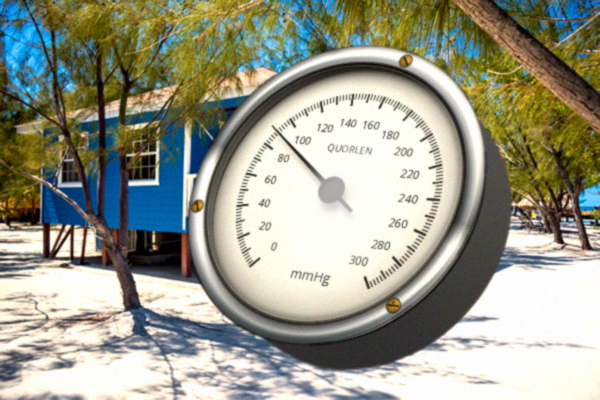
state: 90 mmHg
